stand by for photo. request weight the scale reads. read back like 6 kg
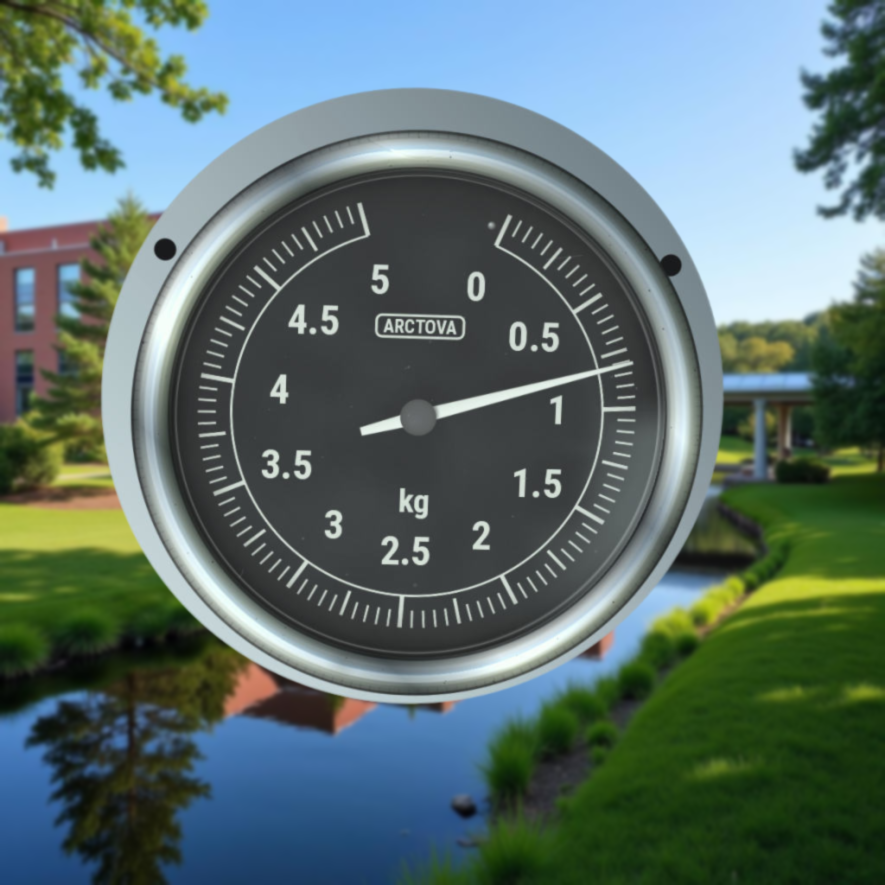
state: 0.8 kg
